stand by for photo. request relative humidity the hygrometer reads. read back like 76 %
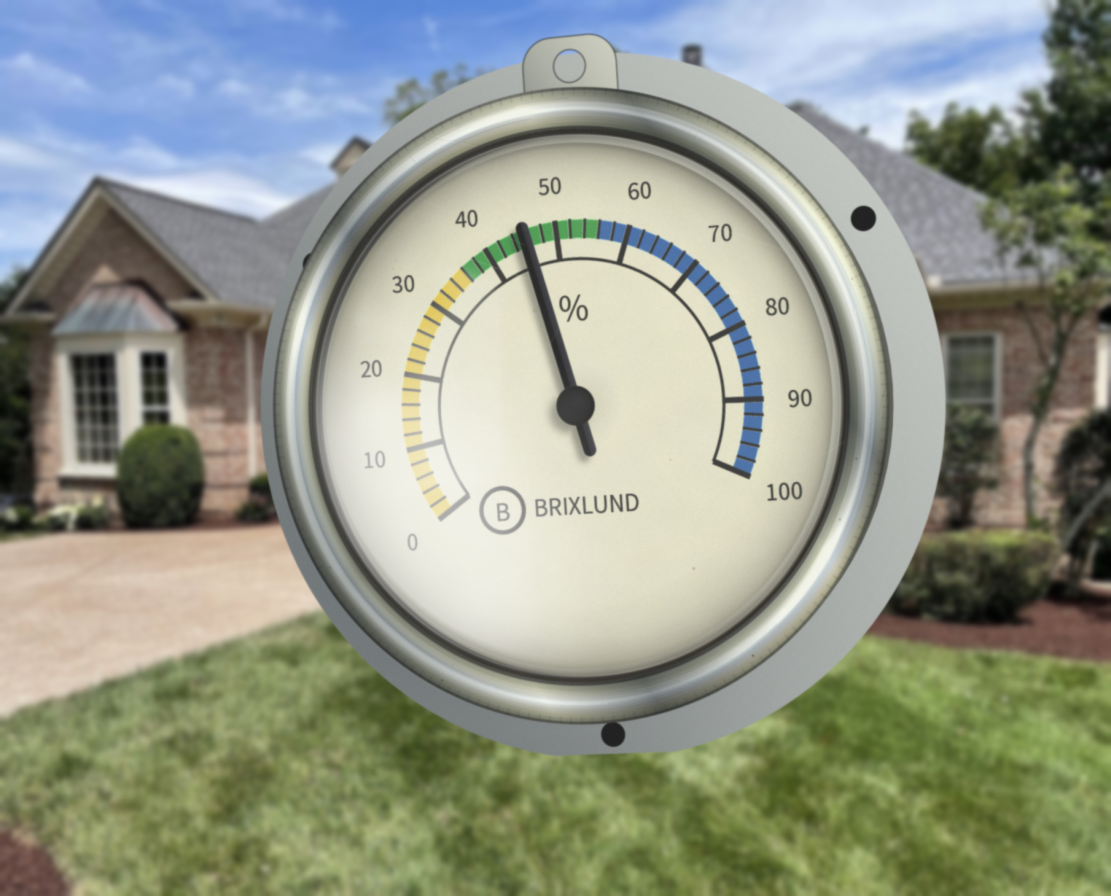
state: 46 %
